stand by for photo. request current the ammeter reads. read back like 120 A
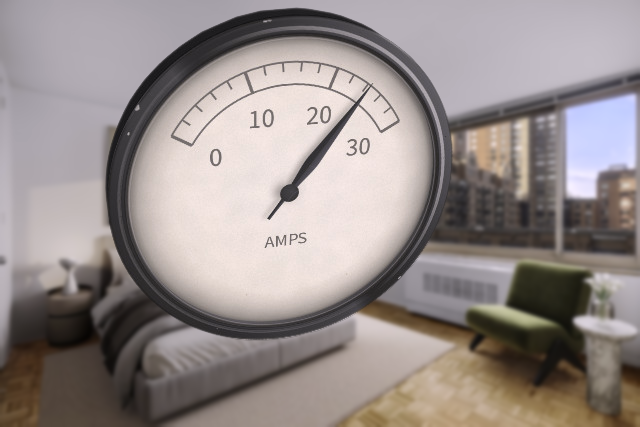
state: 24 A
